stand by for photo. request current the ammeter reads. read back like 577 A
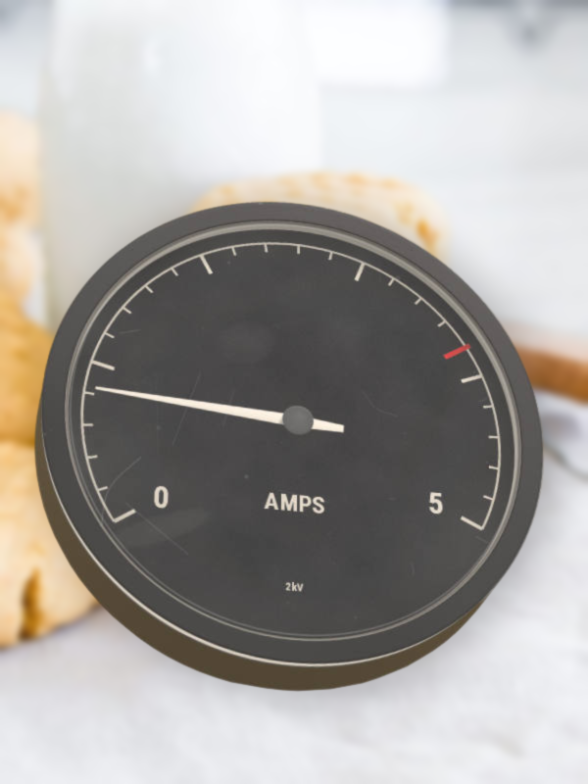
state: 0.8 A
